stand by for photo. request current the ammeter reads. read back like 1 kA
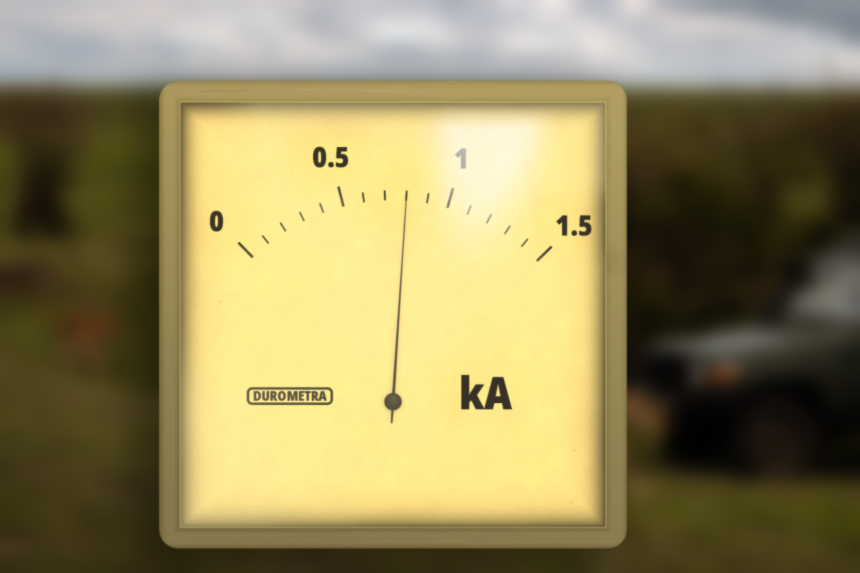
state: 0.8 kA
